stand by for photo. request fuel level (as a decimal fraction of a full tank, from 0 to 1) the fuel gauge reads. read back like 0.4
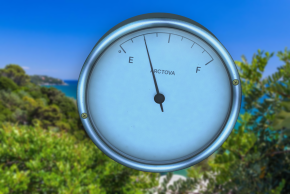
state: 0.25
